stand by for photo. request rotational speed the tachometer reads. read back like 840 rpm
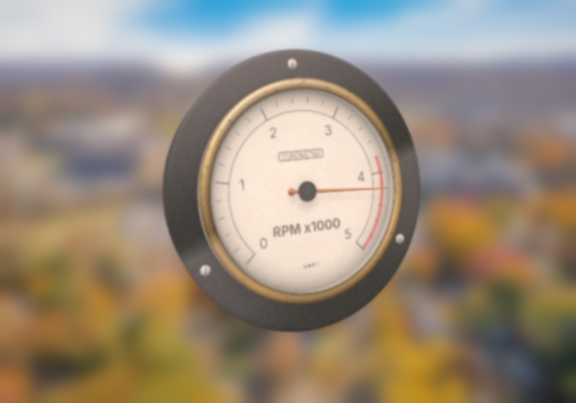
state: 4200 rpm
